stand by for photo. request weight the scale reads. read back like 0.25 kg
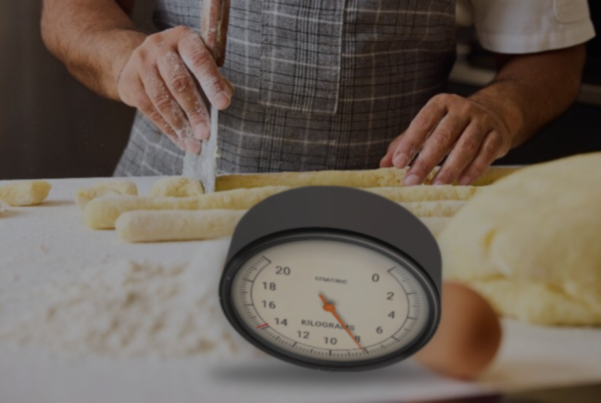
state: 8 kg
